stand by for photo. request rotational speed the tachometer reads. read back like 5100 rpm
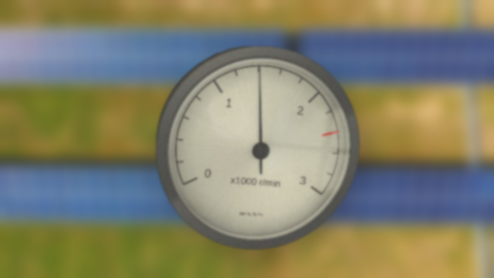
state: 1400 rpm
